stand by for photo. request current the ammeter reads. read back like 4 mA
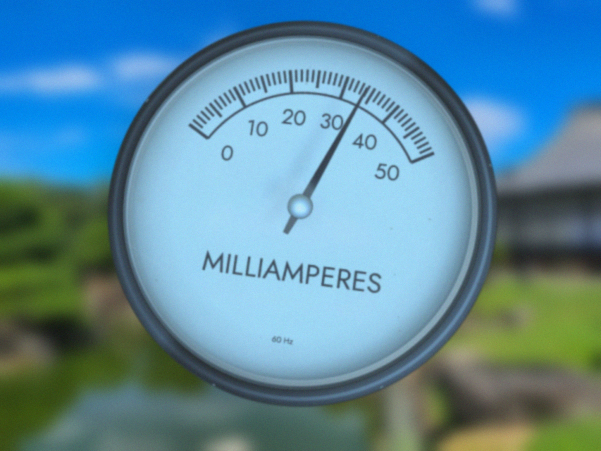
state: 34 mA
